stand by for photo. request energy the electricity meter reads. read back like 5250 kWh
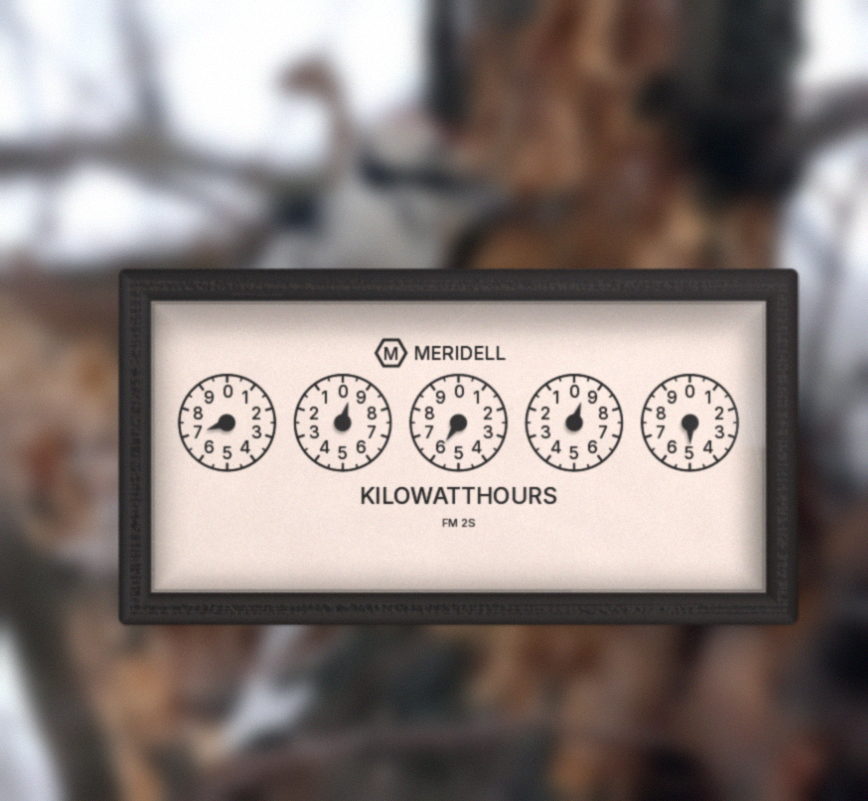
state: 69595 kWh
